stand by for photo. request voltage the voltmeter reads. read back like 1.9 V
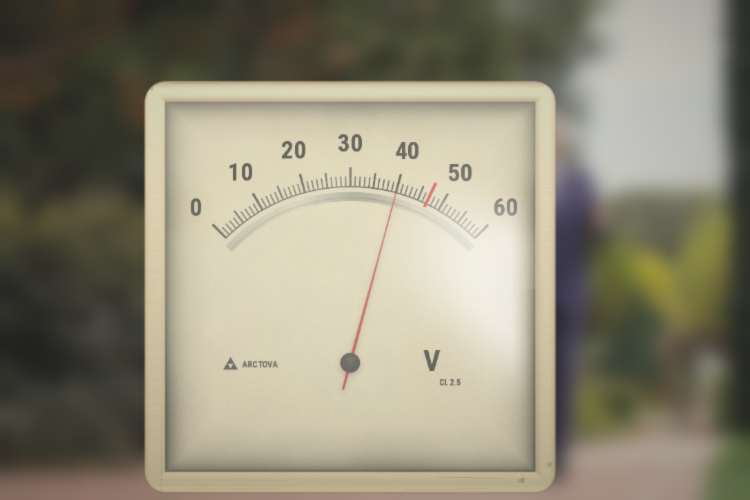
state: 40 V
